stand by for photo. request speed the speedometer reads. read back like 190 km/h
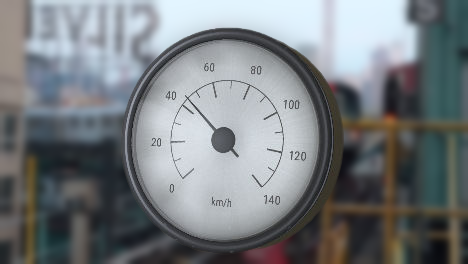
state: 45 km/h
